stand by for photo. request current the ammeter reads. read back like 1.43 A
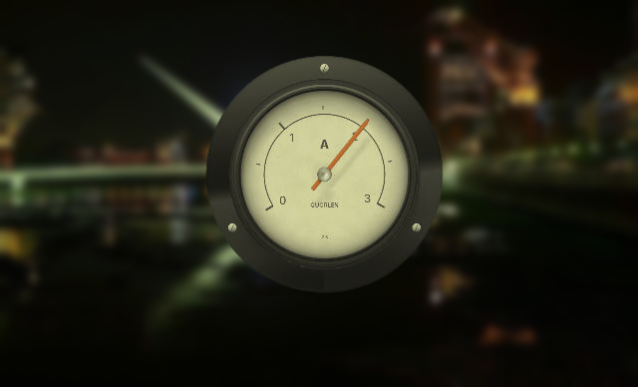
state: 2 A
